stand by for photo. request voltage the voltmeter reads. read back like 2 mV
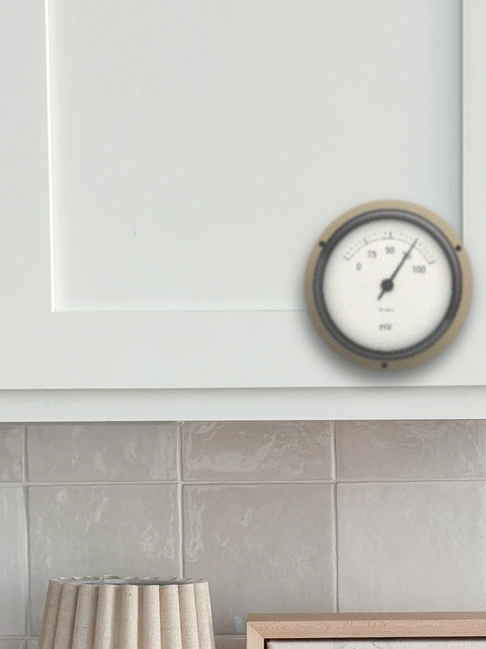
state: 75 mV
